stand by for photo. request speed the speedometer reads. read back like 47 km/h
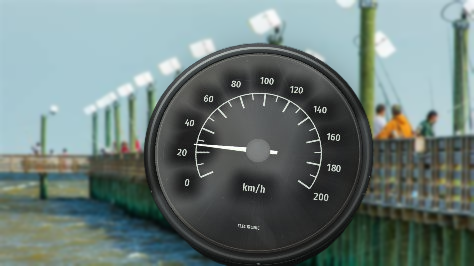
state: 25 km/h
